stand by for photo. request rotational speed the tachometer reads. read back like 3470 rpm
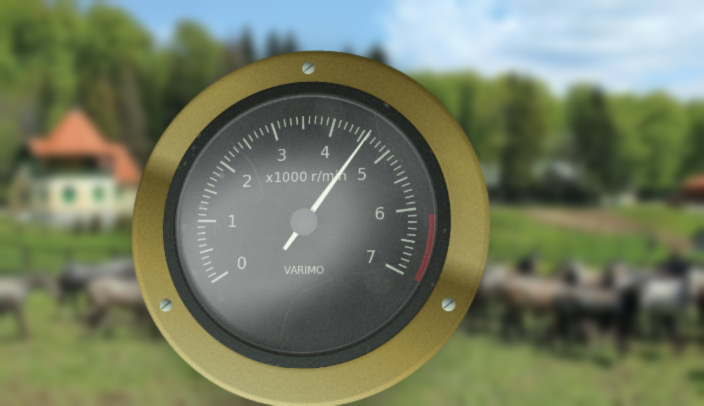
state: 4600 rpm
